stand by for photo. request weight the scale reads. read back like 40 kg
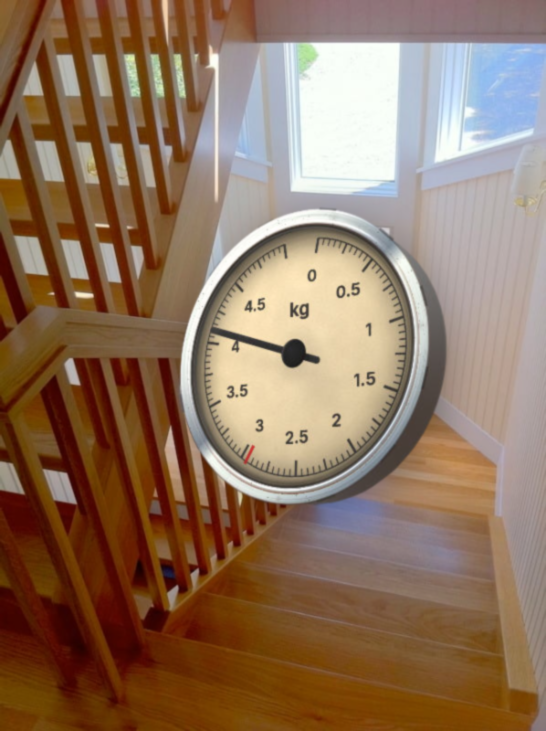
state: 4.1 kg
